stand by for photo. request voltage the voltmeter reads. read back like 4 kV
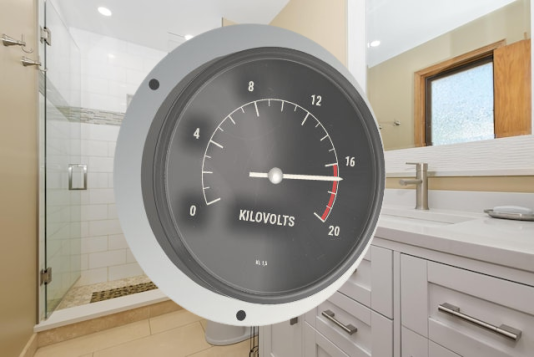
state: 17 kV
